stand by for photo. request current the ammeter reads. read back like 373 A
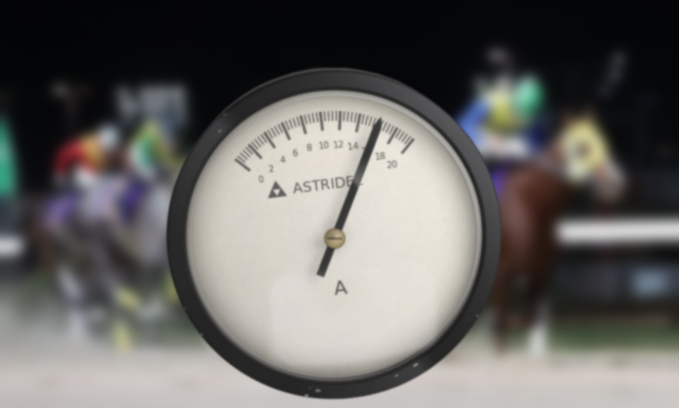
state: 16 A
